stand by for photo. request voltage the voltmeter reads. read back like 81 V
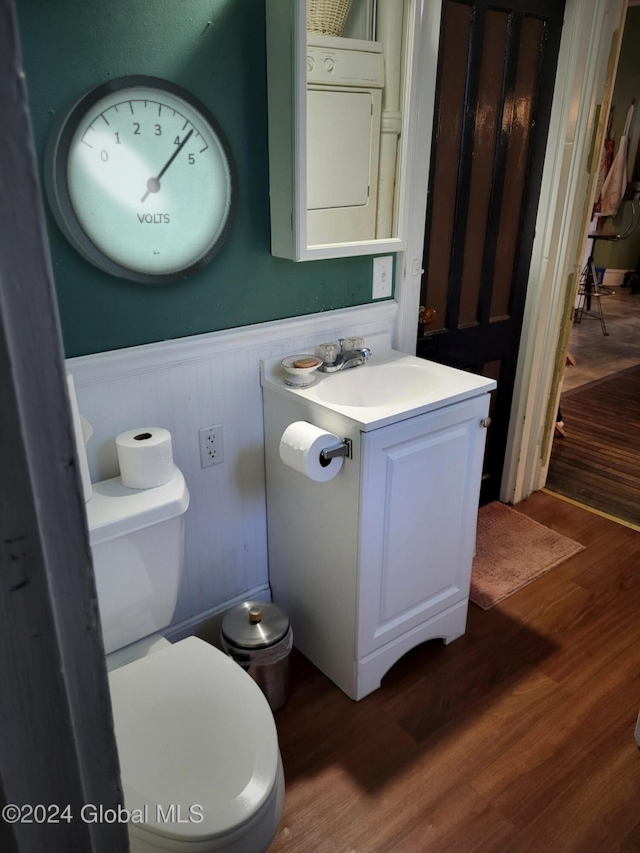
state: 4.25 V
